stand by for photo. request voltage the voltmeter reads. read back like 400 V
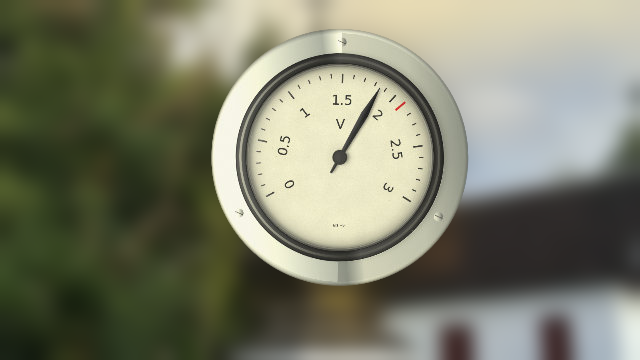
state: 1.85 V
